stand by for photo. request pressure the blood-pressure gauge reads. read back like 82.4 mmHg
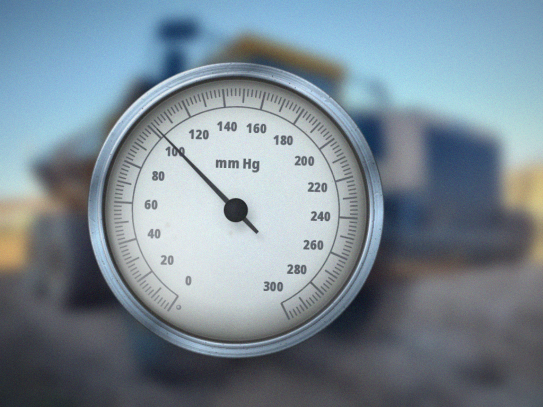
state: 102 mmHg
